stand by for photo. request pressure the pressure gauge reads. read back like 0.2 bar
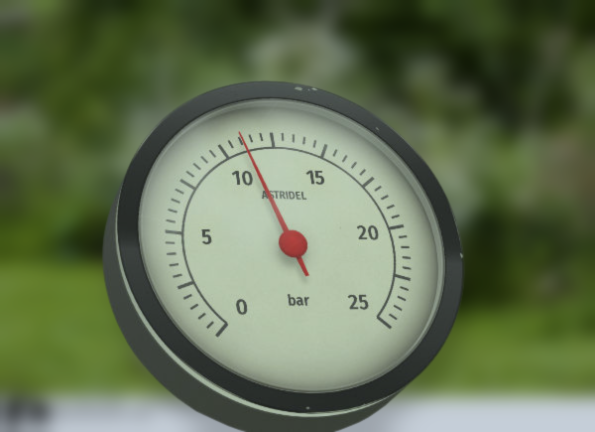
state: 11 bar
